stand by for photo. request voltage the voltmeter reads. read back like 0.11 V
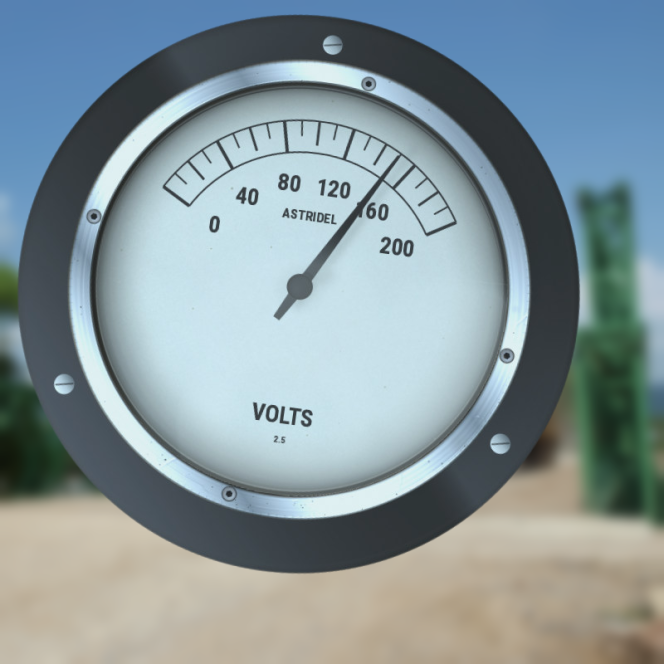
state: 150 V
